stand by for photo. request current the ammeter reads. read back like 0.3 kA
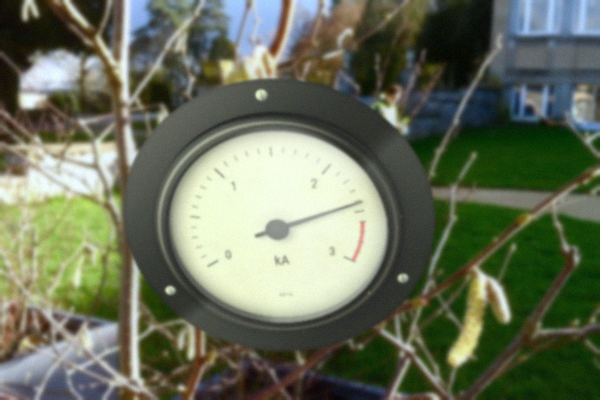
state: 2.4 kA
